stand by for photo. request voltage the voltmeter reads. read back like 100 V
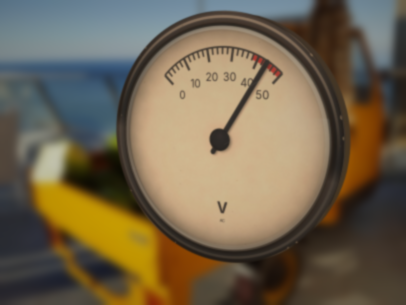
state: 44 V
